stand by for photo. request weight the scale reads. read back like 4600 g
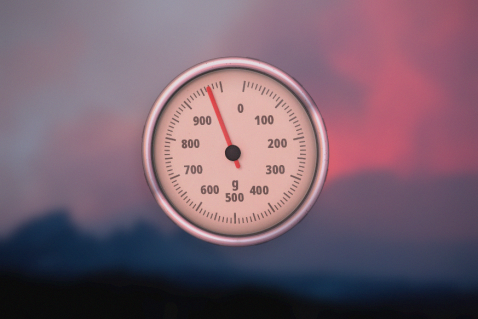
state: 970 g
